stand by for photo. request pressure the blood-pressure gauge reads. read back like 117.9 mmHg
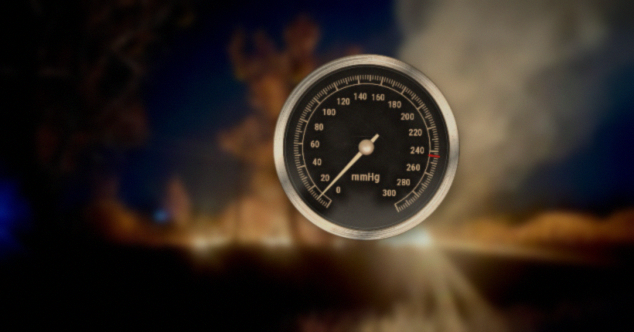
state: 10 mmHg
